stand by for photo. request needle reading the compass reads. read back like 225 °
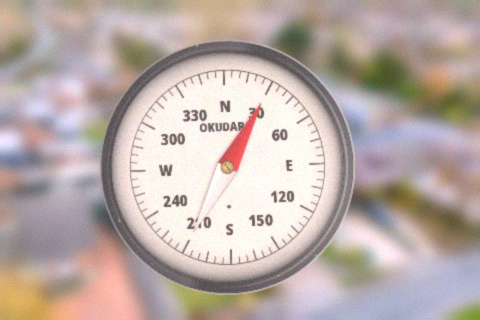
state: 30 °
